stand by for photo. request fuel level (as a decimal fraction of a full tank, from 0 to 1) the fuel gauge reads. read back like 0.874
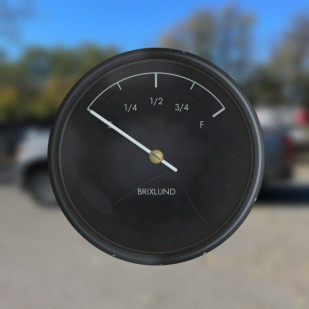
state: 0
